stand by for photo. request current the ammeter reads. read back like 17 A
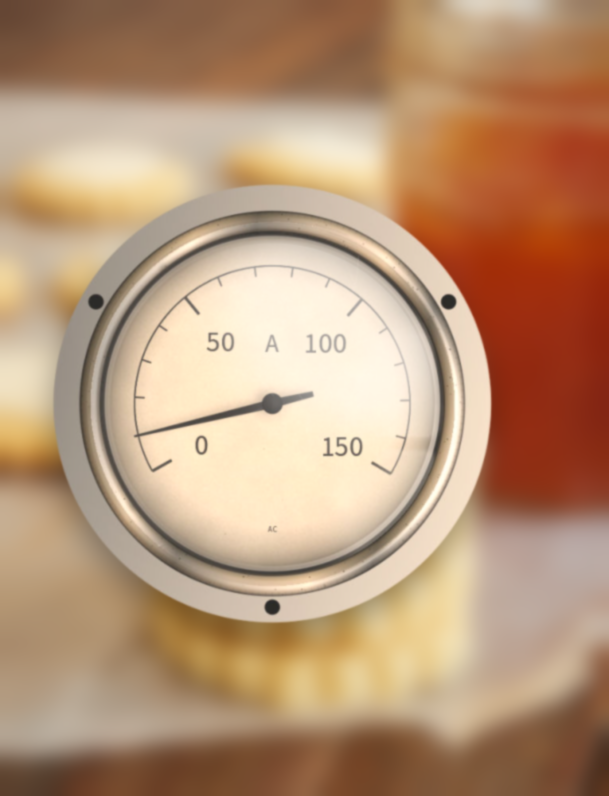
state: 10 A
